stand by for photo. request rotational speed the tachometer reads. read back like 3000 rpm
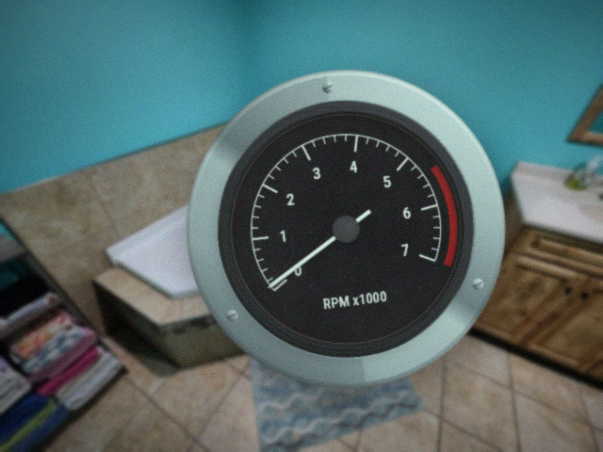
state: 100 rpm
